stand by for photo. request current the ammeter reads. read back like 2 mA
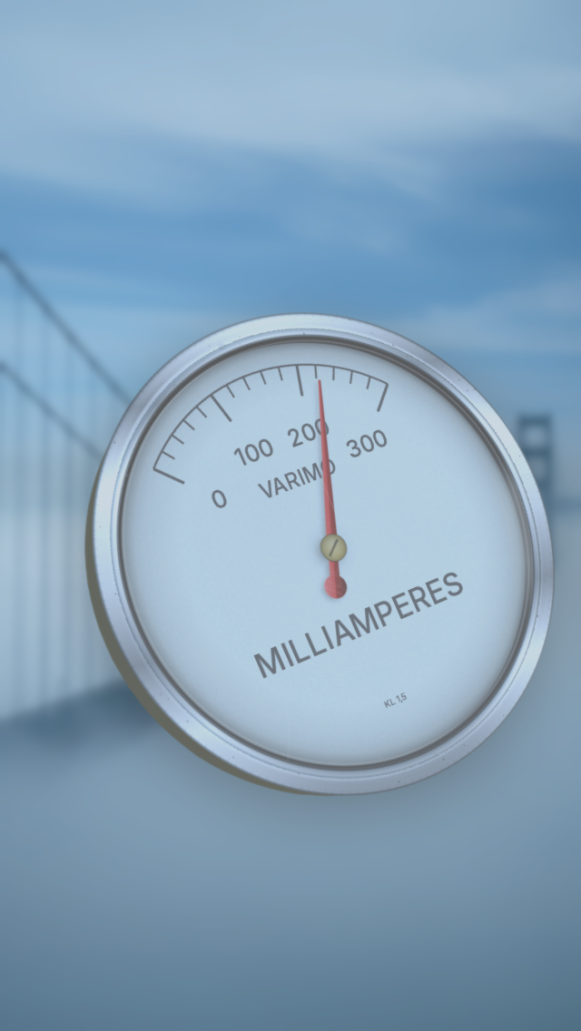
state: 220 mA
